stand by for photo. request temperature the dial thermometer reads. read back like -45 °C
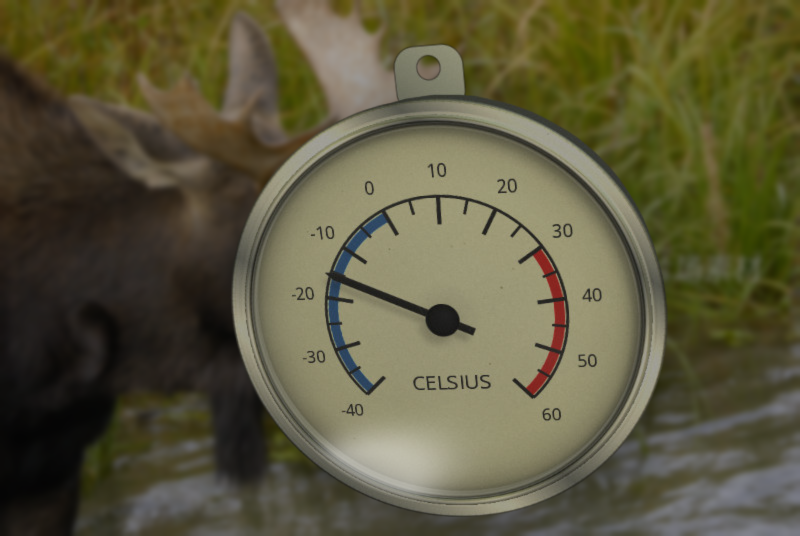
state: -15 °C
